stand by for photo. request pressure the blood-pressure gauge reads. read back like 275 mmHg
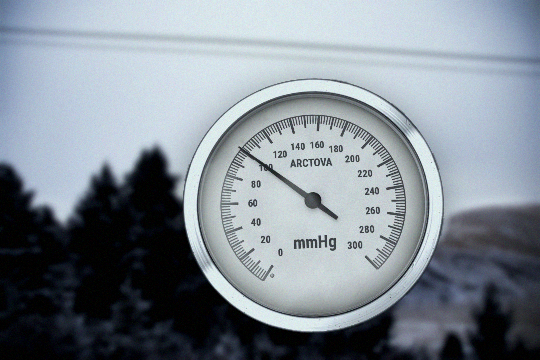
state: 100 mmHg
